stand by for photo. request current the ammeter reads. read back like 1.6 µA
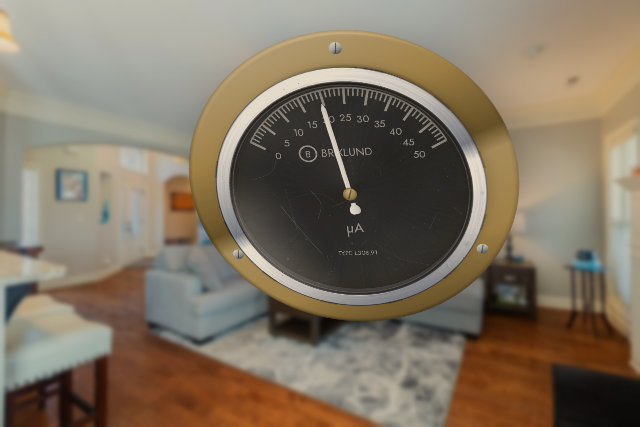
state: 20 µA
